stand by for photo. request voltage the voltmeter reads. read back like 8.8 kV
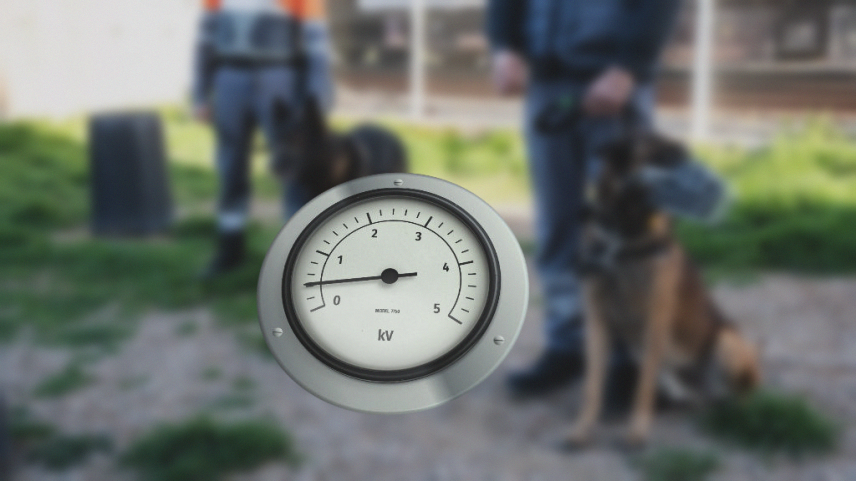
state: 0.4 kV
